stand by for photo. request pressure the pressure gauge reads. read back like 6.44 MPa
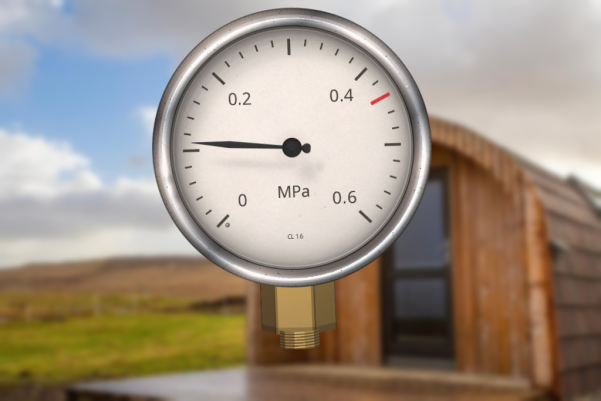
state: 0.11 MPa
